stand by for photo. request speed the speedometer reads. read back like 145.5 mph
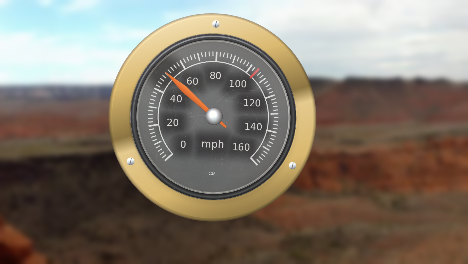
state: 50 mph
